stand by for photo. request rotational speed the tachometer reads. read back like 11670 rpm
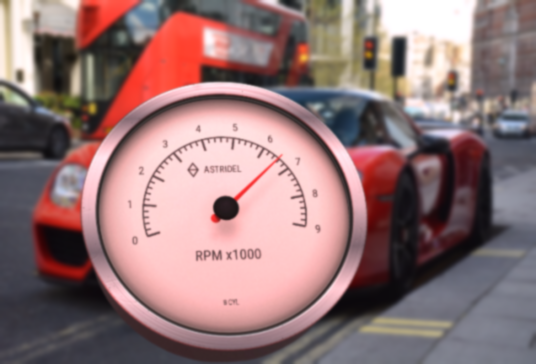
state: 6600 rpm
